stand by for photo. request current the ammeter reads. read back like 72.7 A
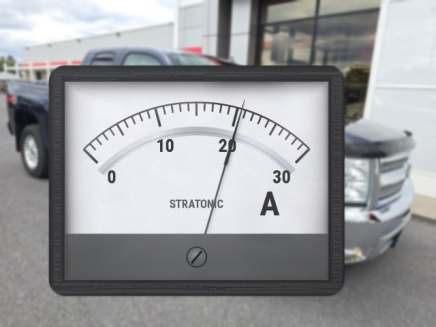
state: 20.5 A
